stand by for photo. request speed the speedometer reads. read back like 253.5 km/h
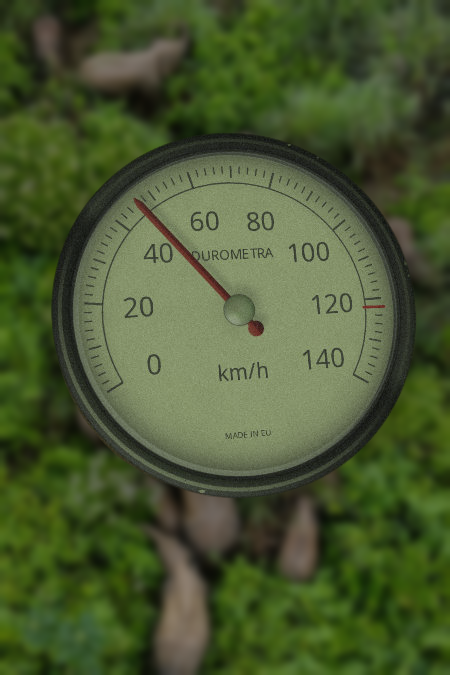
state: 46 km/h
